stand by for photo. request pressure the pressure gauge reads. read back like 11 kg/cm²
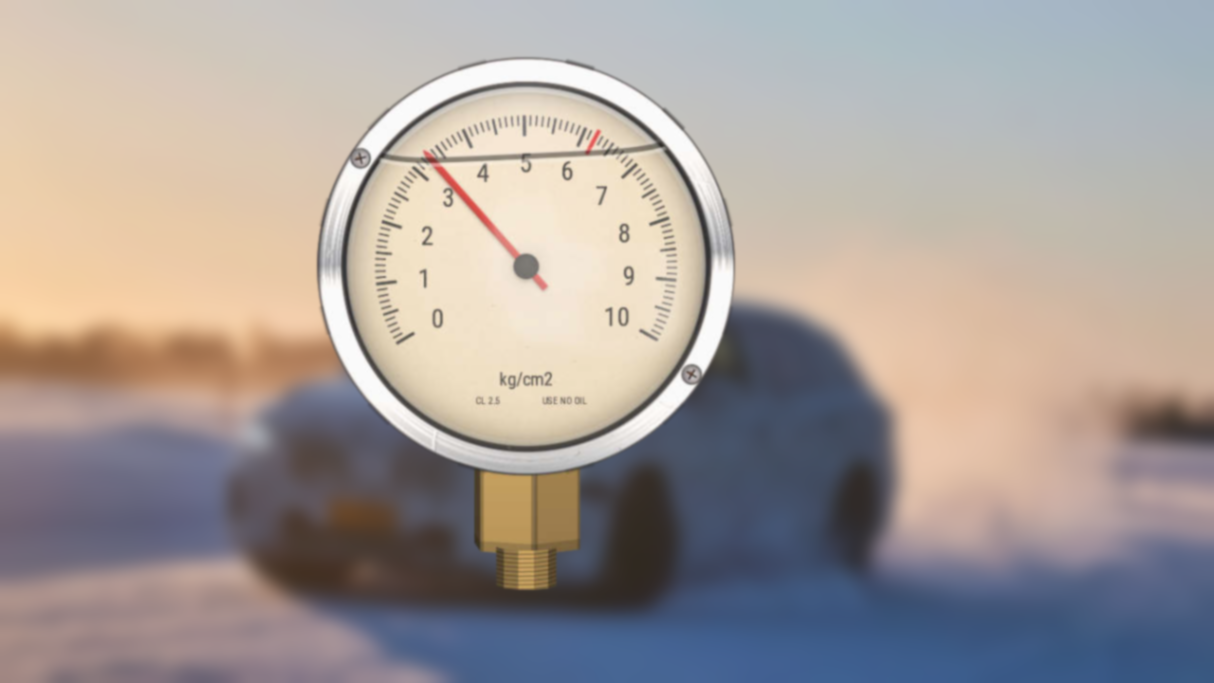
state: 3.3 kg/cm²
